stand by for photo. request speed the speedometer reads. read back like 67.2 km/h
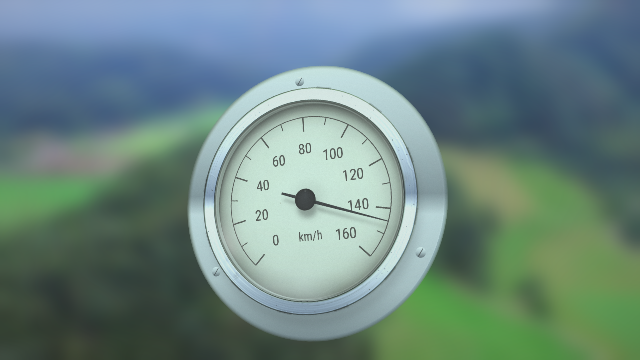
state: 145 km/h
